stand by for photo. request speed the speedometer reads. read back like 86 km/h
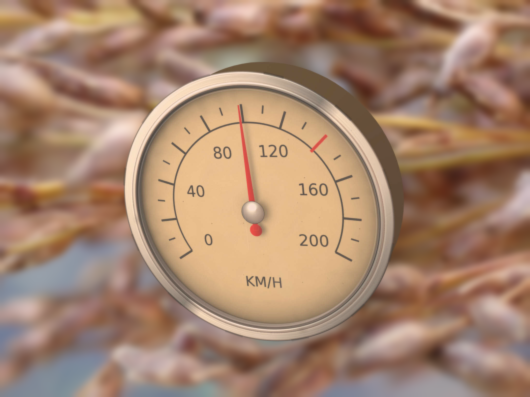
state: 100 km/h
